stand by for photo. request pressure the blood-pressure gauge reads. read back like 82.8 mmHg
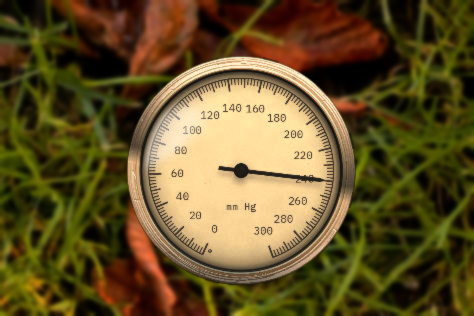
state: 240 mmHg
